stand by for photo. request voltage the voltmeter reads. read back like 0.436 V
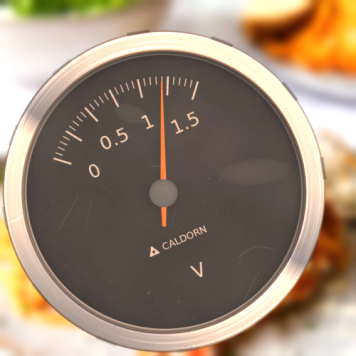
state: 1.2 V
